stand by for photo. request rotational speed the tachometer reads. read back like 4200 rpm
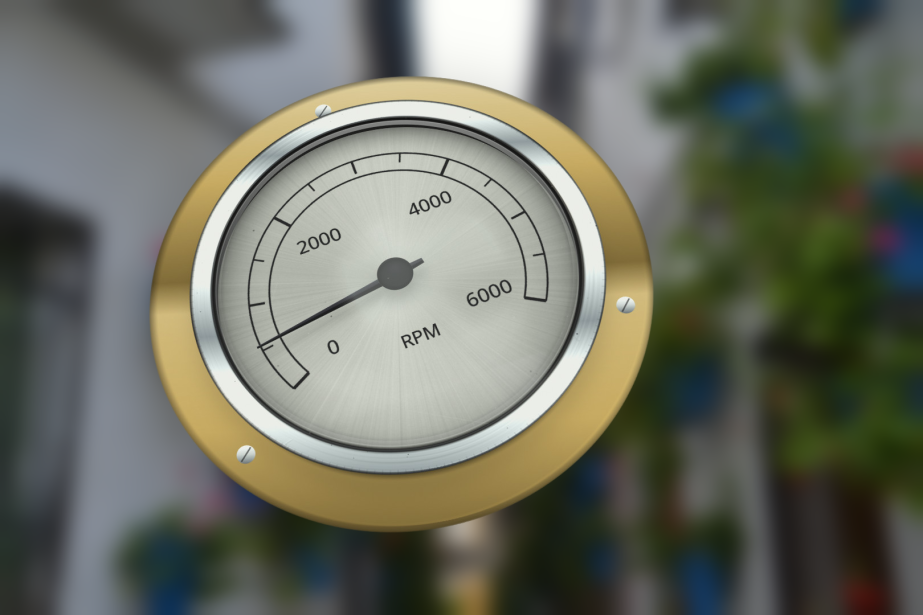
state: 500 rpm
